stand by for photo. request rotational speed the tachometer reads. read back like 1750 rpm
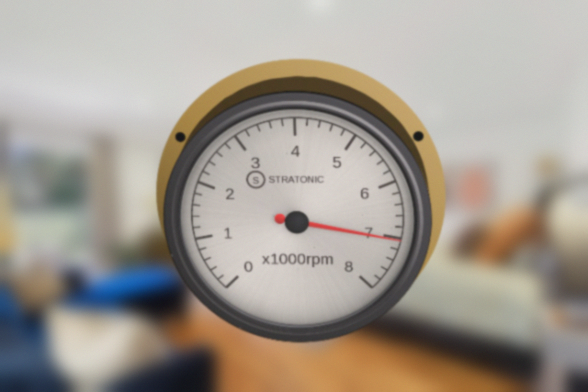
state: 7000 rpm
